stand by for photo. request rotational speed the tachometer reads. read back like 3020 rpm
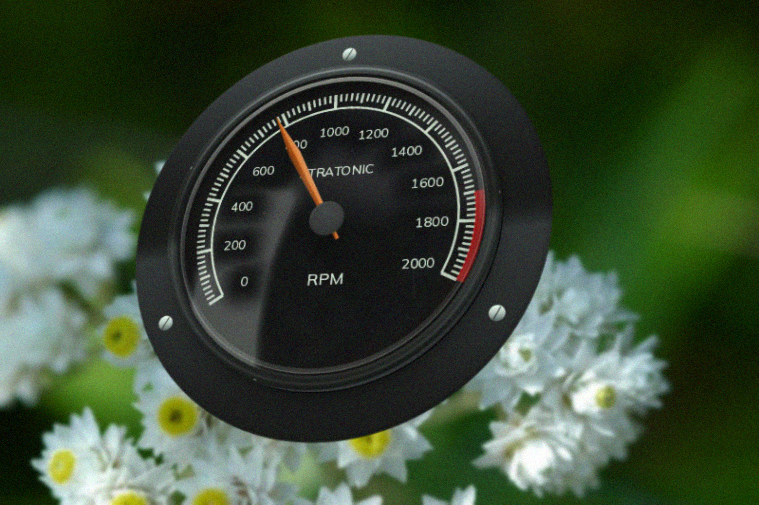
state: 780 rpm
